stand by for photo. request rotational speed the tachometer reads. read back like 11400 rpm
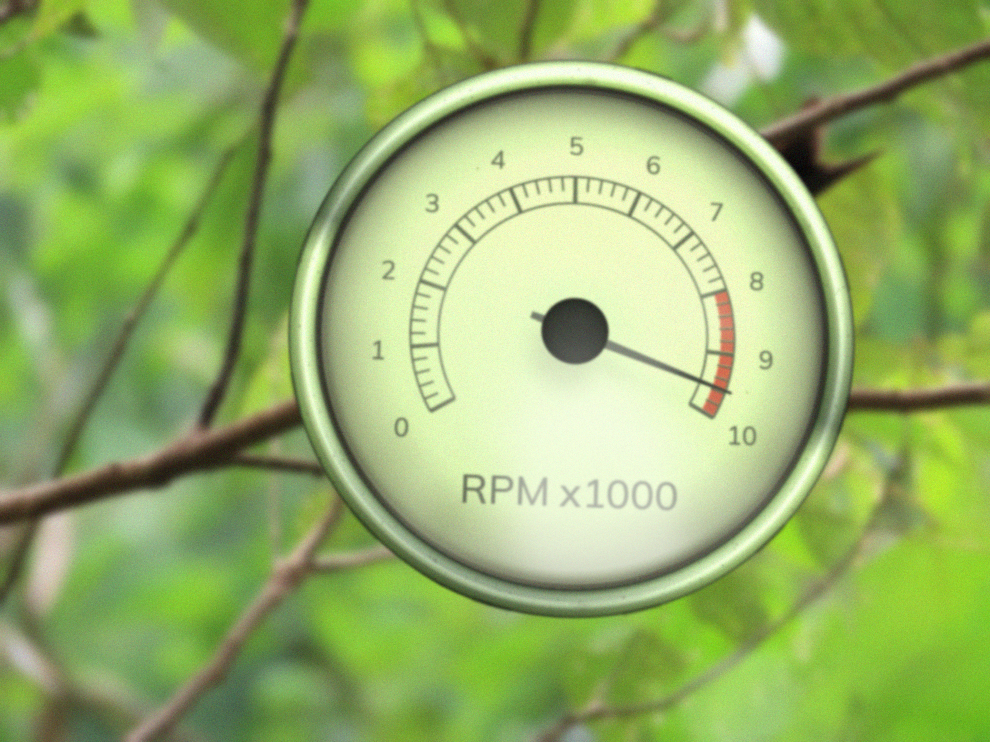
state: 9600 rpm
